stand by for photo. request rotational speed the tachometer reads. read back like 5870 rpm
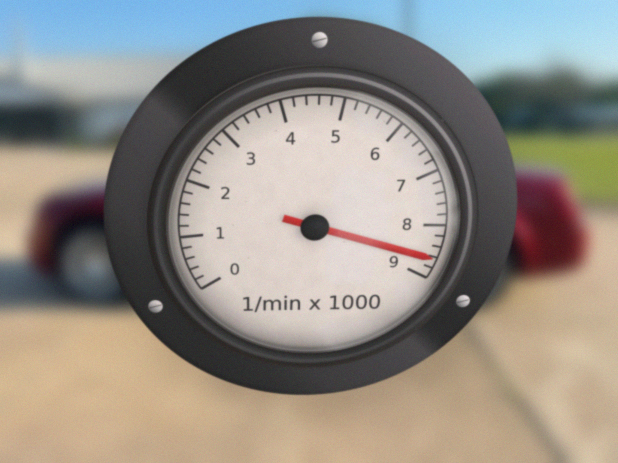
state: 8600 rpm
